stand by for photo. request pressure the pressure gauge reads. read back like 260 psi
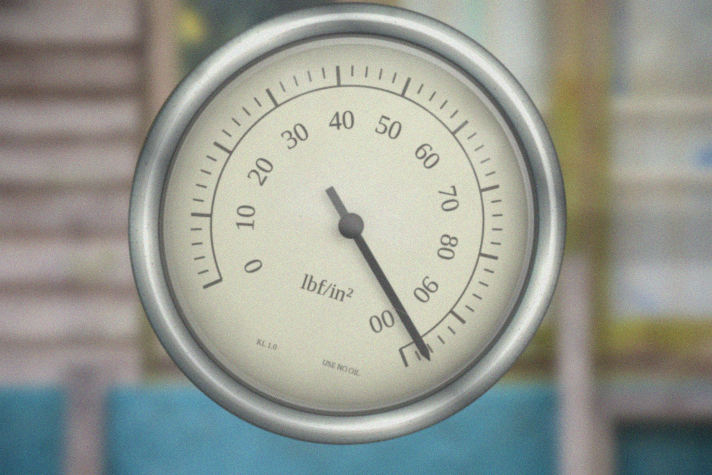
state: 97 psi
